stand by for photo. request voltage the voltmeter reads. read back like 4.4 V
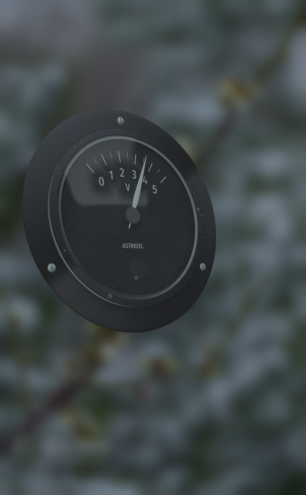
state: 3.5 V
